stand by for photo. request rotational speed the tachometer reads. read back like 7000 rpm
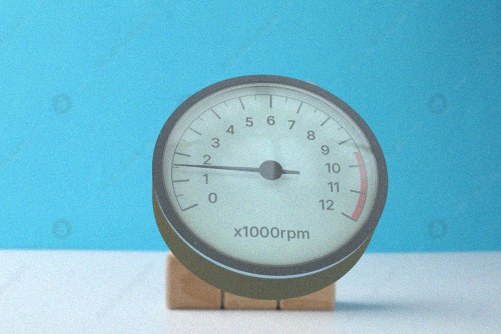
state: 1500 rpm
